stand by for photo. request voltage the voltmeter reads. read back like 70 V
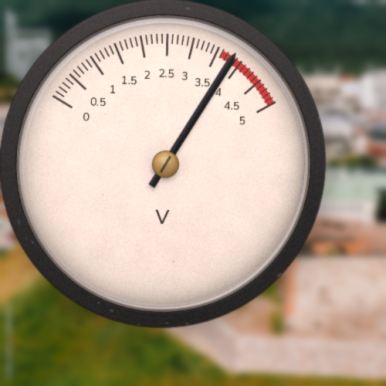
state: 3.8 V
